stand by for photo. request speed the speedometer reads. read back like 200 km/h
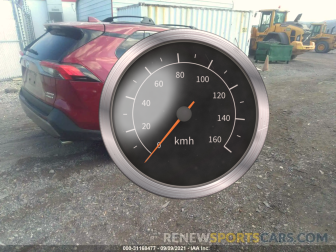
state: 0 km/h
